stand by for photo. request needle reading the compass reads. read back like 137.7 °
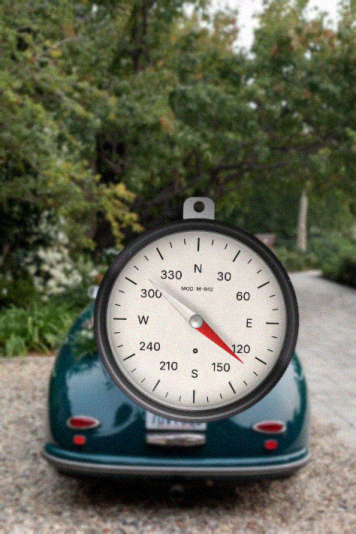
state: 130 °
